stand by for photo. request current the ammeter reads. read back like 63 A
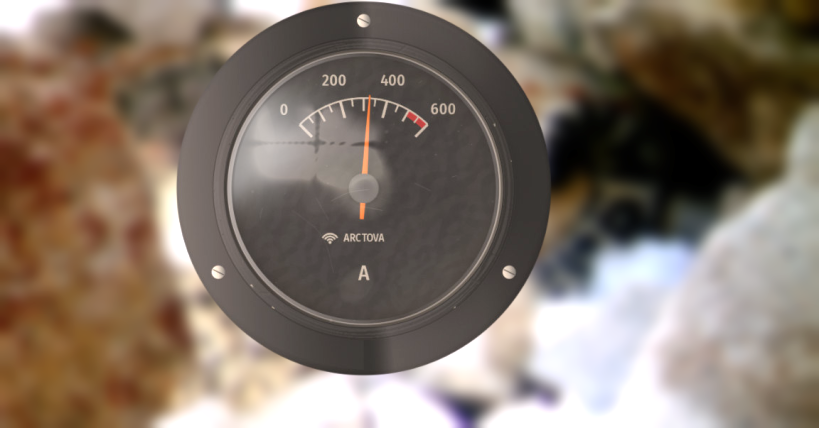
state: 325 A
